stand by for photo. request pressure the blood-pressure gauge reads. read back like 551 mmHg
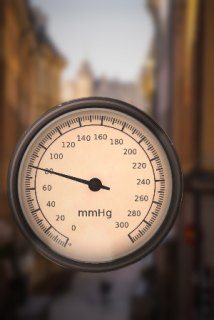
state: 80 mmHg
